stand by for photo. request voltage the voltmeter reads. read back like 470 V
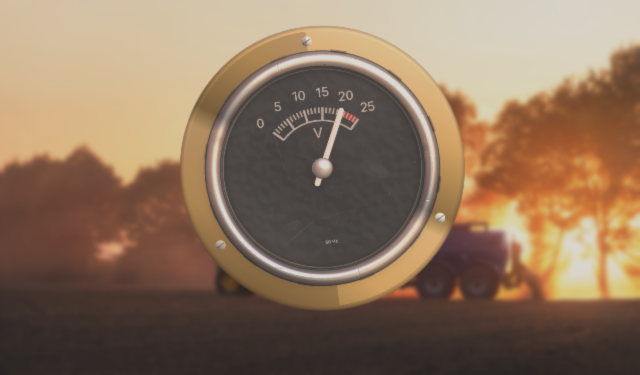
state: 20 V
